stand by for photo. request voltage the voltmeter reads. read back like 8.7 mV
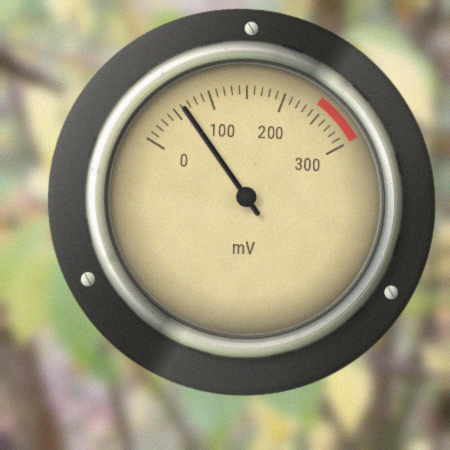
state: 60 mV
